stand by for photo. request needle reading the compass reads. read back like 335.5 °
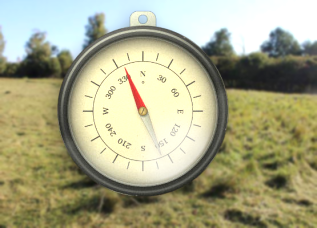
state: 337.5 °
